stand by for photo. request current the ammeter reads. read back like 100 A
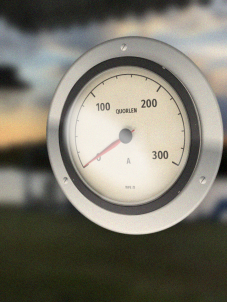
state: 0 A
